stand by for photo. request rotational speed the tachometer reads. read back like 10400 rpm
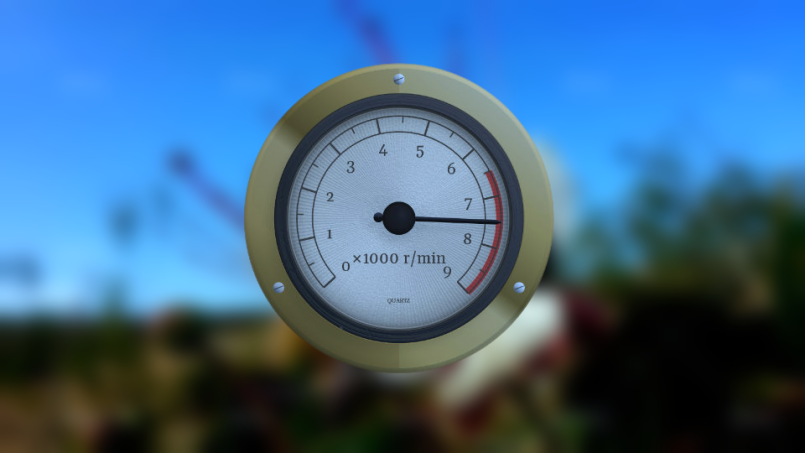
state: 7500 rpm
